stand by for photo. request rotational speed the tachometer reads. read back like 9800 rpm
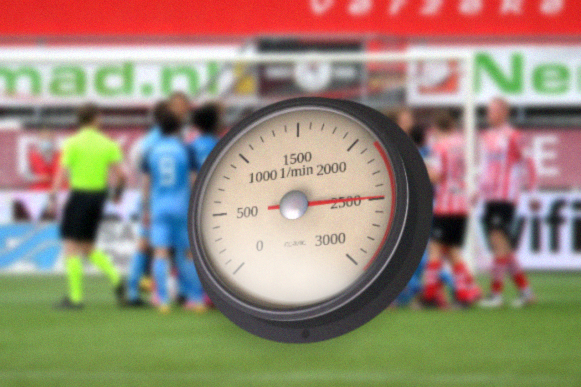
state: 2500 rpm
